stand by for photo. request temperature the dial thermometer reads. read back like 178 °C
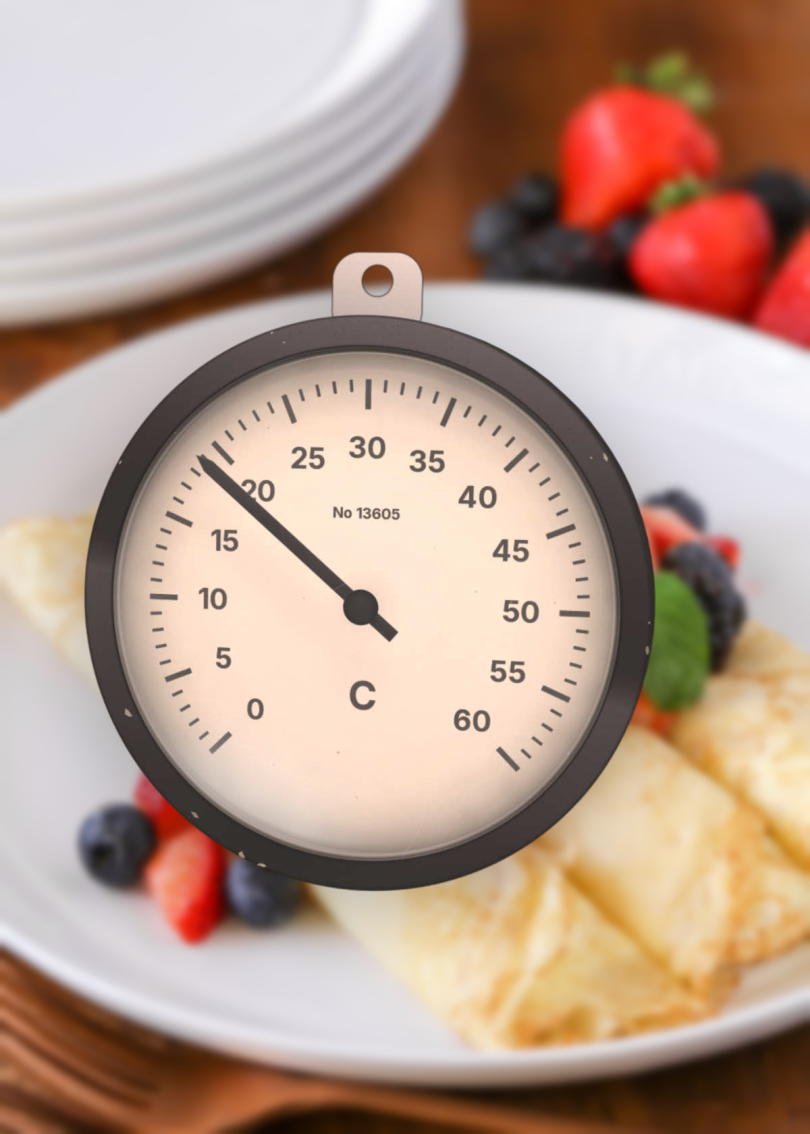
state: 19 °C
